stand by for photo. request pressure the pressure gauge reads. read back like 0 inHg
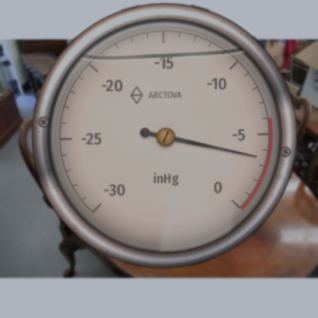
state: -3.5 inHg
